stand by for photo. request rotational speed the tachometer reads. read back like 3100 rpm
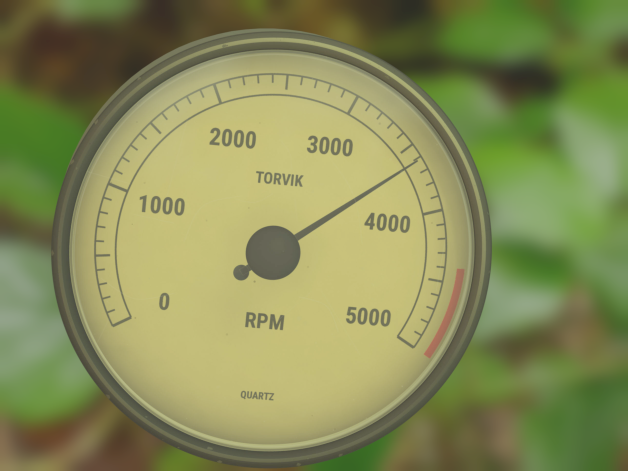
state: 3600 rpm
